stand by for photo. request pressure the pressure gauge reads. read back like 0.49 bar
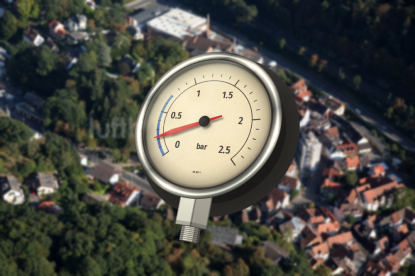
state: 0.2 bar
